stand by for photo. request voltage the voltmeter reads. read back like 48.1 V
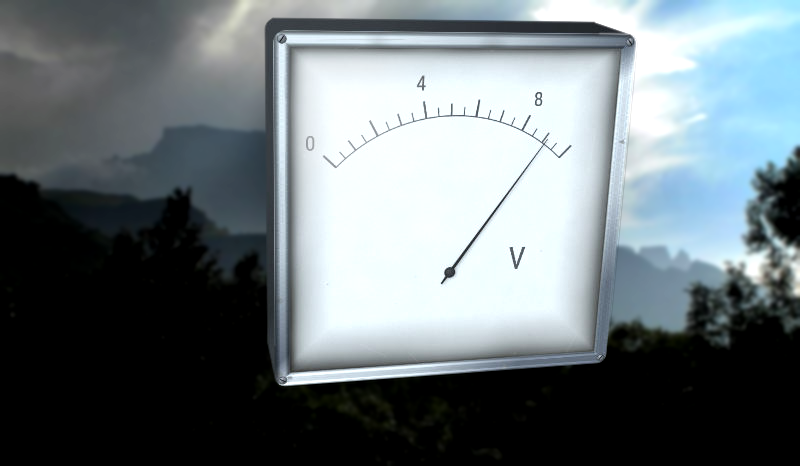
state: 9 V
